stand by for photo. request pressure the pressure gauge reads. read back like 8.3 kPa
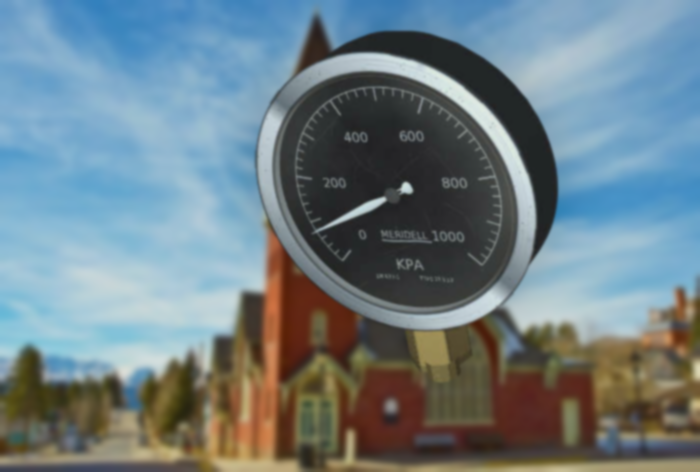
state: 80 kPa
